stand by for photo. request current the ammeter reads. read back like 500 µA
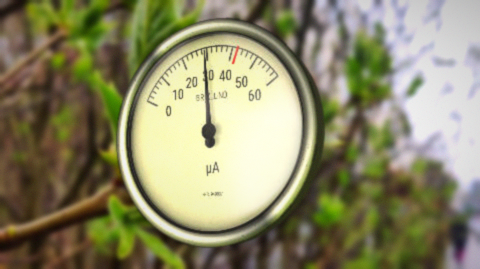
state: 30 µA
